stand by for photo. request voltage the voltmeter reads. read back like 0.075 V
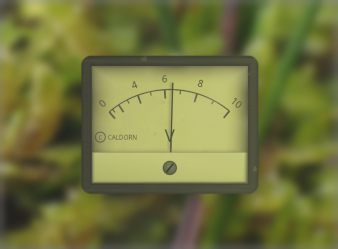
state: 6.5 V
